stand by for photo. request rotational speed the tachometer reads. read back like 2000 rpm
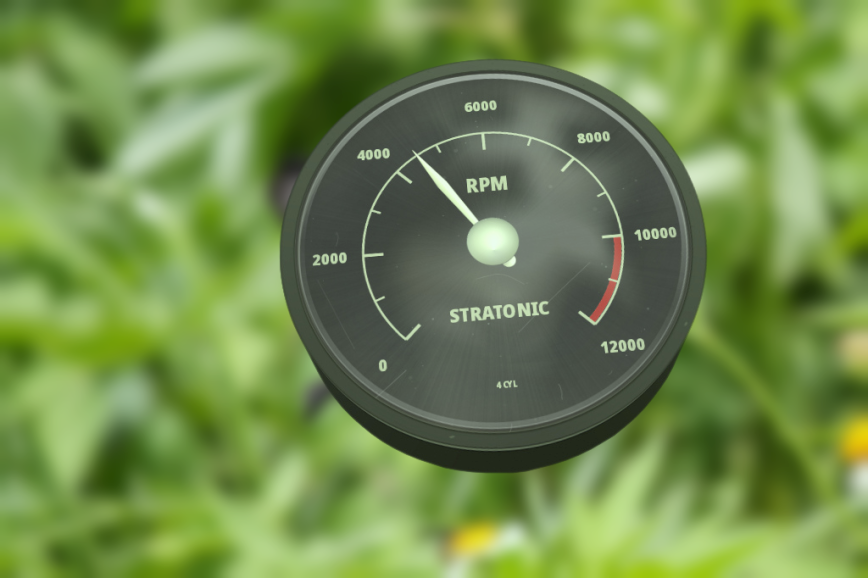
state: 4500 rpm
